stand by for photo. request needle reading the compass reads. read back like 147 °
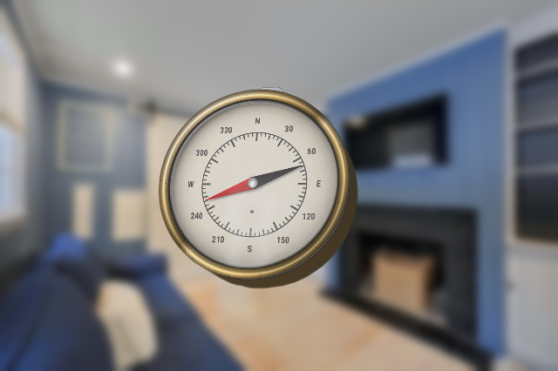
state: 250 °
